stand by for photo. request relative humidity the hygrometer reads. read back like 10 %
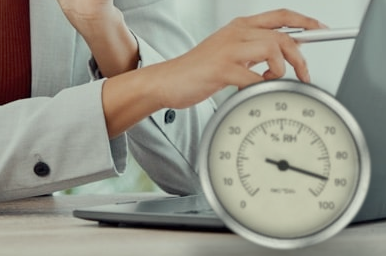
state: 90 %
